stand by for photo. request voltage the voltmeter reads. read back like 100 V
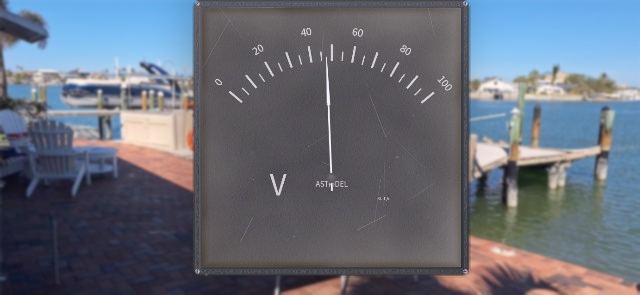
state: 47.5 V
